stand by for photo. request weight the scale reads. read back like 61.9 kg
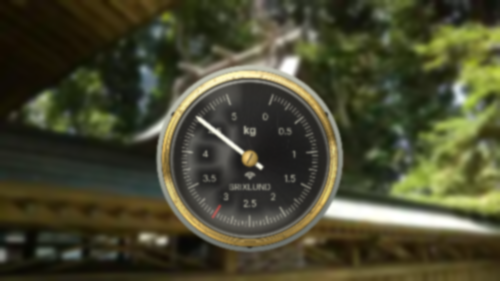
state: 4.5 kg
